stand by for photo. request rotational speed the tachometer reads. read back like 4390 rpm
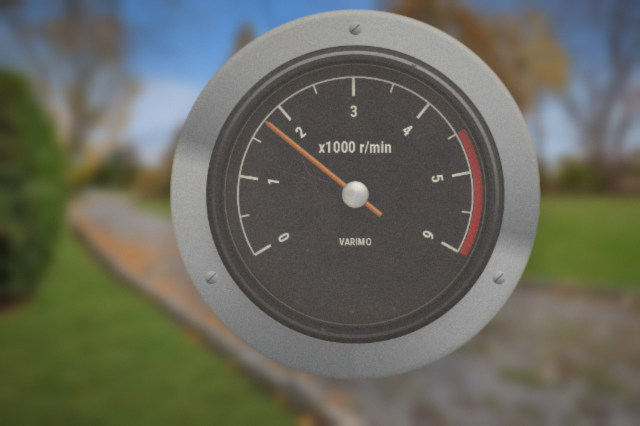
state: 1750 rpm
